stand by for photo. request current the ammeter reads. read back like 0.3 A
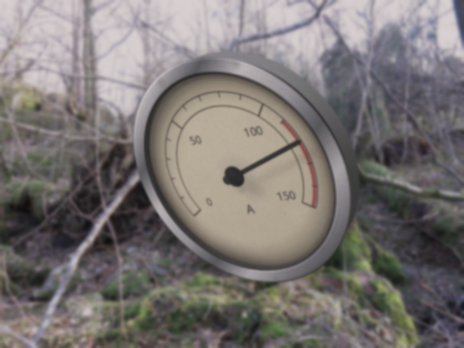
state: 120 A
